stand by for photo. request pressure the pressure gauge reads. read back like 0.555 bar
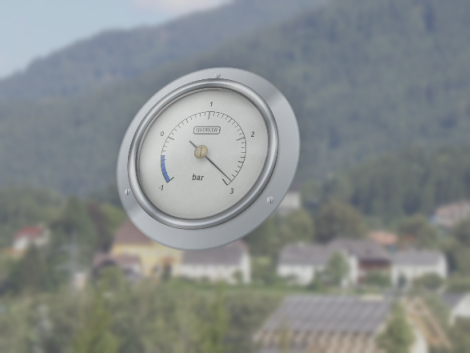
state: 2.9 bar
